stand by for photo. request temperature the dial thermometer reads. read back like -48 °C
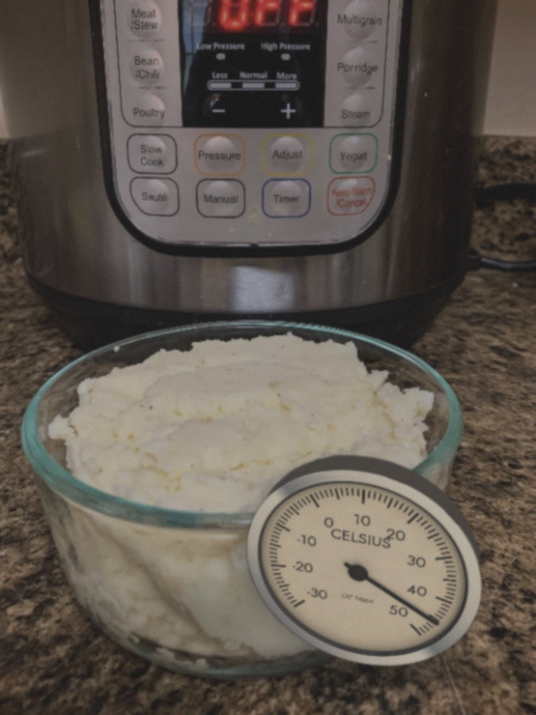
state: 45 °C
